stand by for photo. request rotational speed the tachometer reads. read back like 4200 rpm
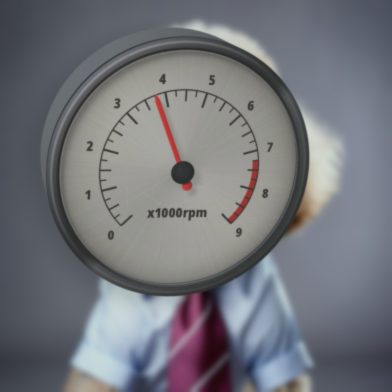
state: 3750 rpm
